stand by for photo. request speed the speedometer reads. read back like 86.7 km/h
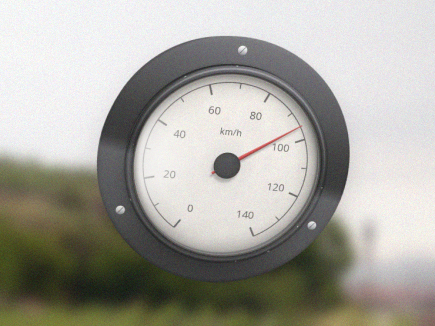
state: 95 km/h
